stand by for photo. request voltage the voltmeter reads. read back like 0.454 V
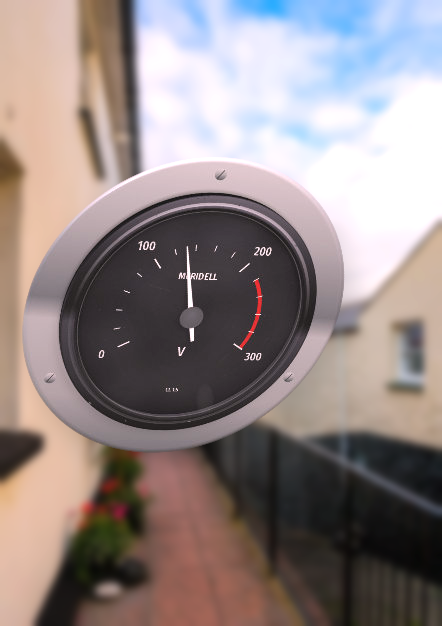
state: 130 V
